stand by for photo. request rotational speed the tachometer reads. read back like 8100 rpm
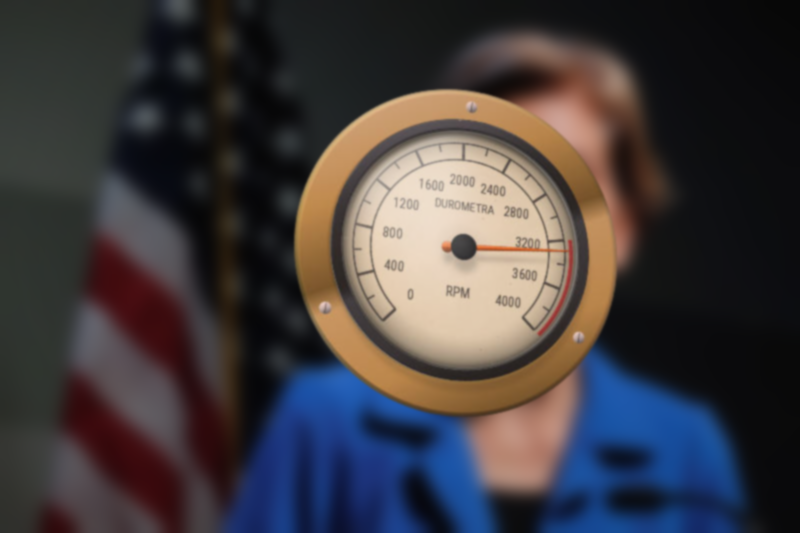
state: 3300 rpm
